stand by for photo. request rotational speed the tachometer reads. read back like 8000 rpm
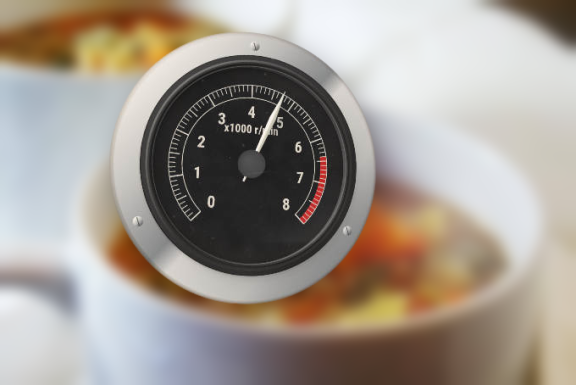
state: 4700 rpm
